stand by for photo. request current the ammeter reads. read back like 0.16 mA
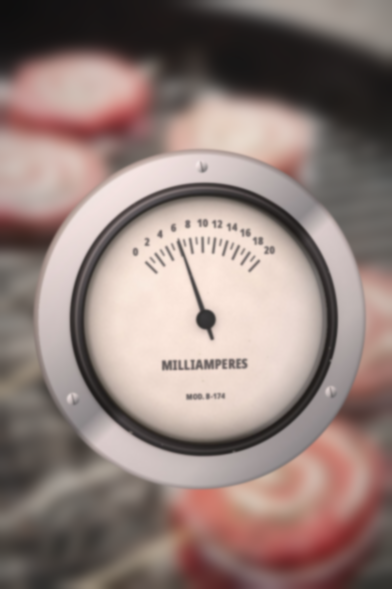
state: 6 mA
